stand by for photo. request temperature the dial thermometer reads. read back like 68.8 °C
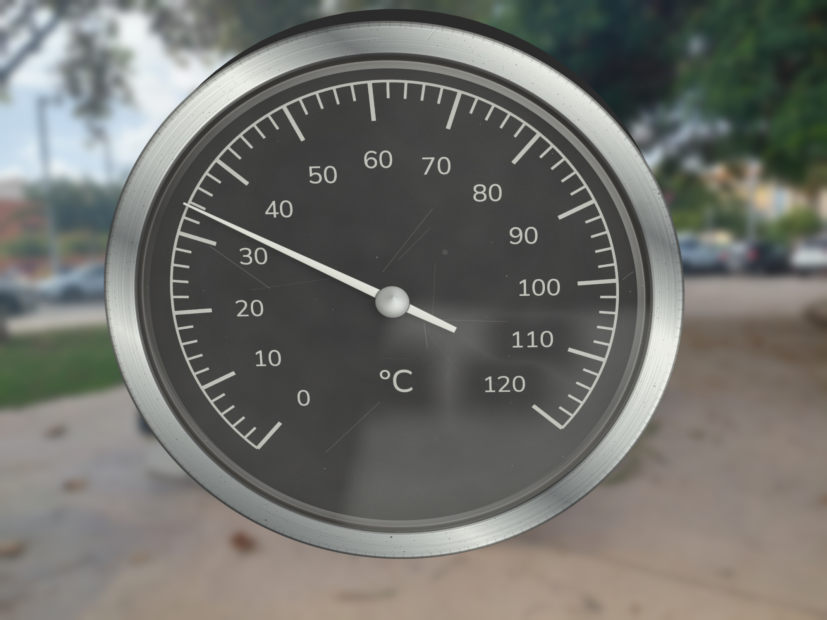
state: 34 °C
